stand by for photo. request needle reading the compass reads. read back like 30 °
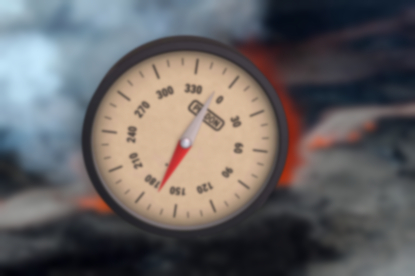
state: 170 °
